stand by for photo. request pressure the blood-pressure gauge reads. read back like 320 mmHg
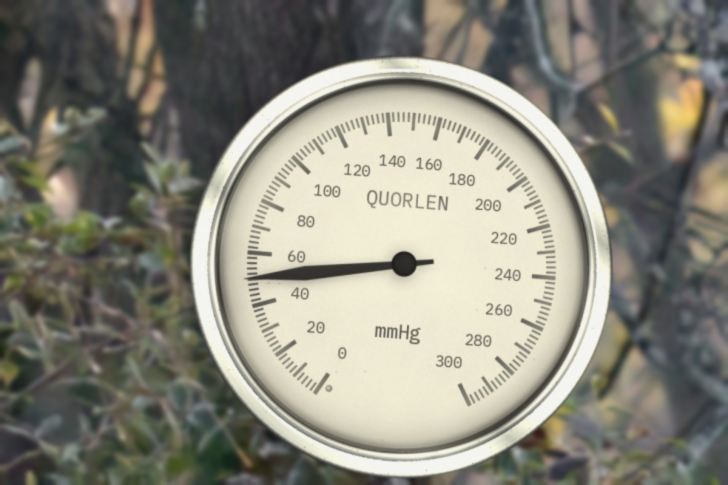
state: 50 mmHg
